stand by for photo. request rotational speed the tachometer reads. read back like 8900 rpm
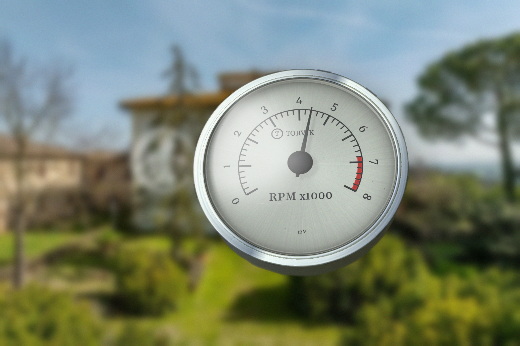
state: 4400 rpm
